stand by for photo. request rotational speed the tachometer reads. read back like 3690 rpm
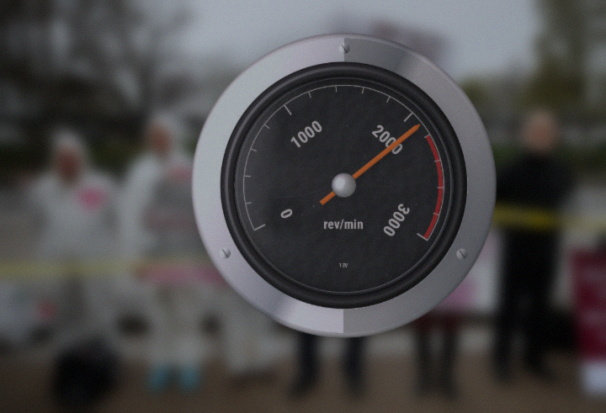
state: 2100 rpm
